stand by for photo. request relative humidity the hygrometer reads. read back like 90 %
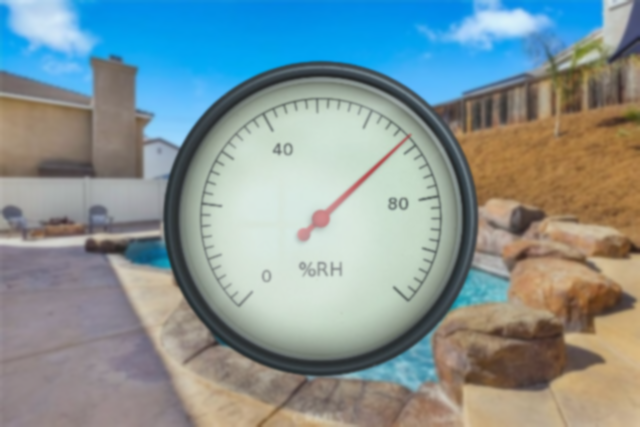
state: 68 %
